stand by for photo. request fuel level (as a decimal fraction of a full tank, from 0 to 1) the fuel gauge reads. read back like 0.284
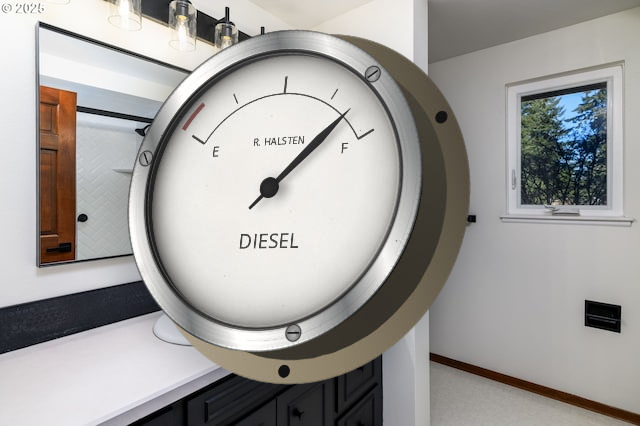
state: 0.875
